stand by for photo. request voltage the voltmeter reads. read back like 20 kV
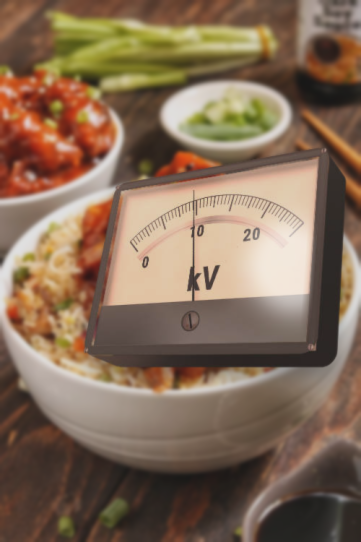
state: 10 kV
